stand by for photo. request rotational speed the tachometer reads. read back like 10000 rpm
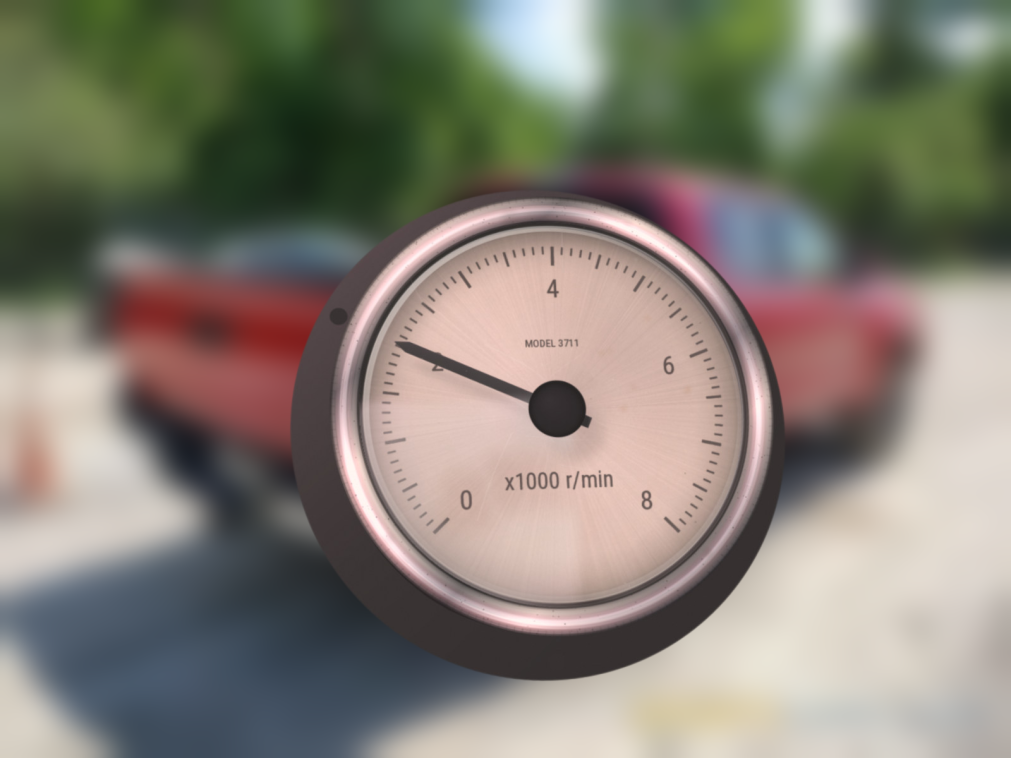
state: 2000 rpm
